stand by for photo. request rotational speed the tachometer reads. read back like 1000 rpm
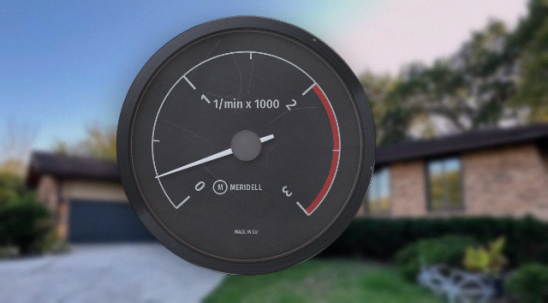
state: 250 rpm
